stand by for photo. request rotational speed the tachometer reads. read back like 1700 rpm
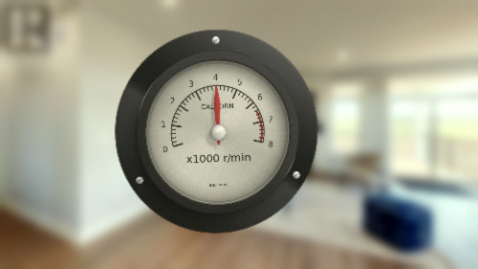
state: 4000 rpm
